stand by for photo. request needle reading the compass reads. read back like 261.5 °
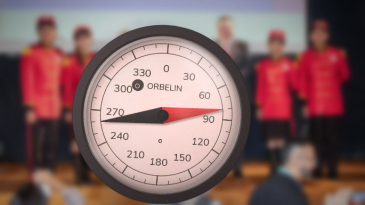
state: 80 °
